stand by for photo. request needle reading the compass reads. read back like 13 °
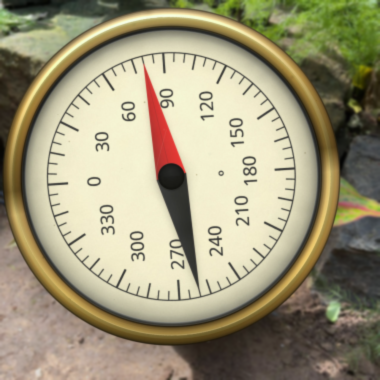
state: 80 °
